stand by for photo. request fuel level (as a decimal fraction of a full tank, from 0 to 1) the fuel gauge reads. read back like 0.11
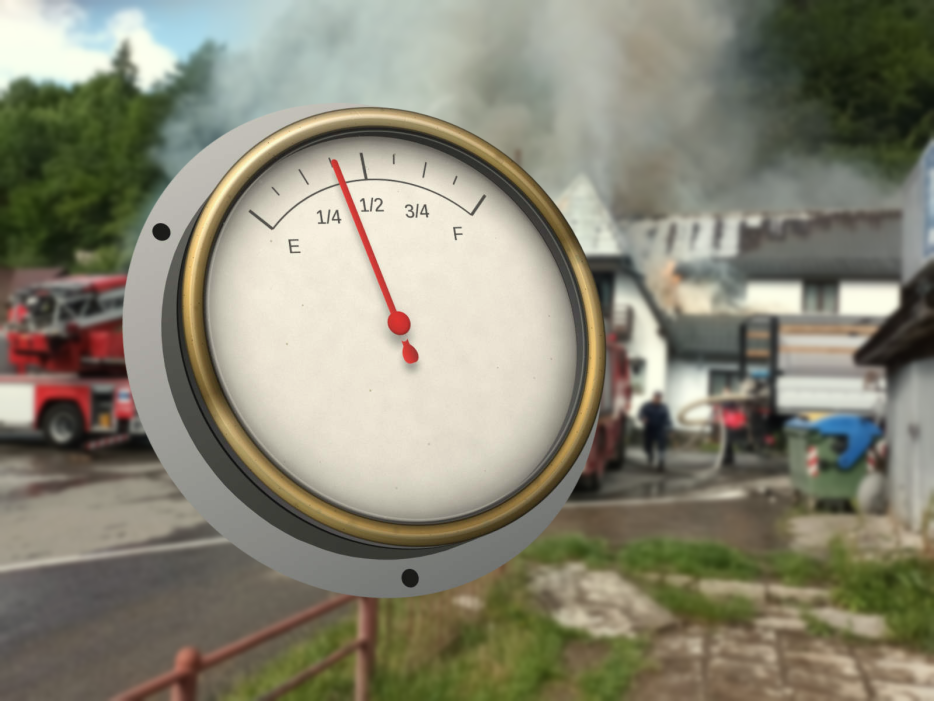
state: 0.375
